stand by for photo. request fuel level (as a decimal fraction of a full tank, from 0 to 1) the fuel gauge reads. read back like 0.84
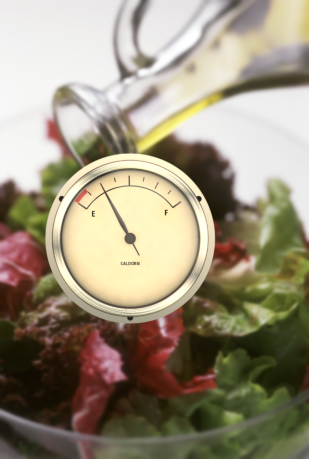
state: 0.25
